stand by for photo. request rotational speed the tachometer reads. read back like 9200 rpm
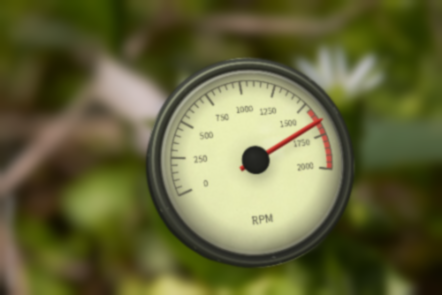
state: 1650 rpm
